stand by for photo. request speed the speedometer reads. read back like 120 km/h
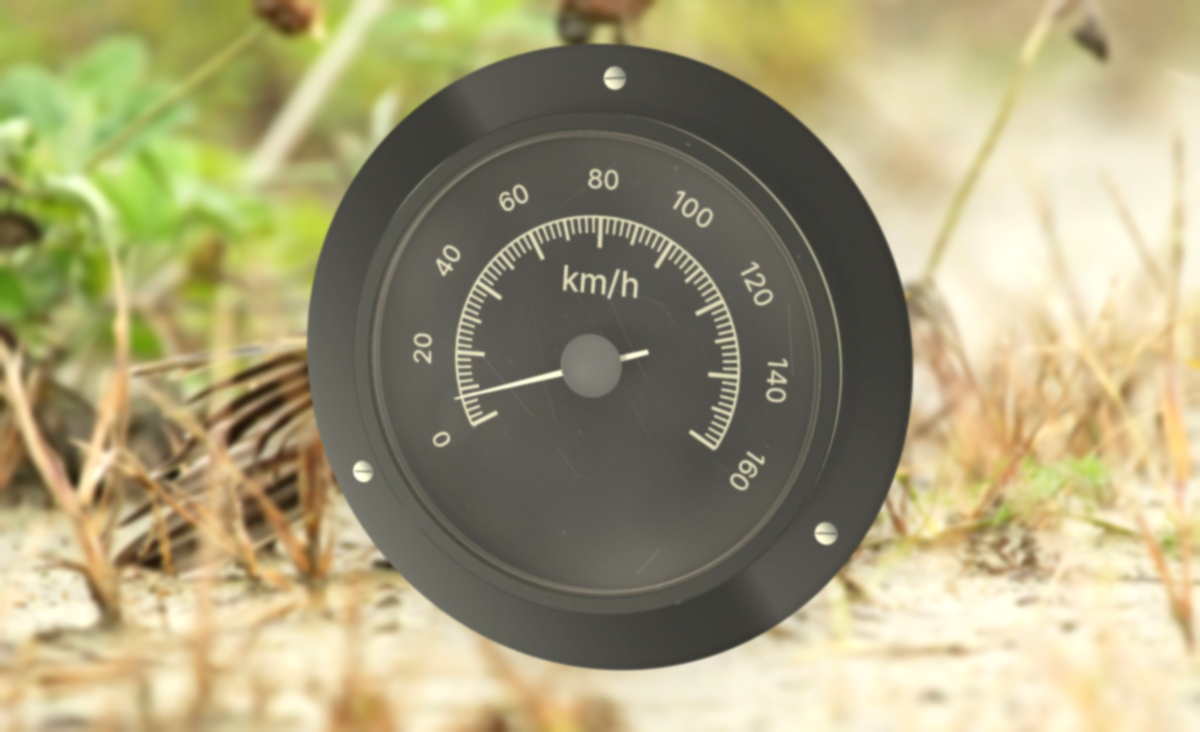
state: 8 km/h
